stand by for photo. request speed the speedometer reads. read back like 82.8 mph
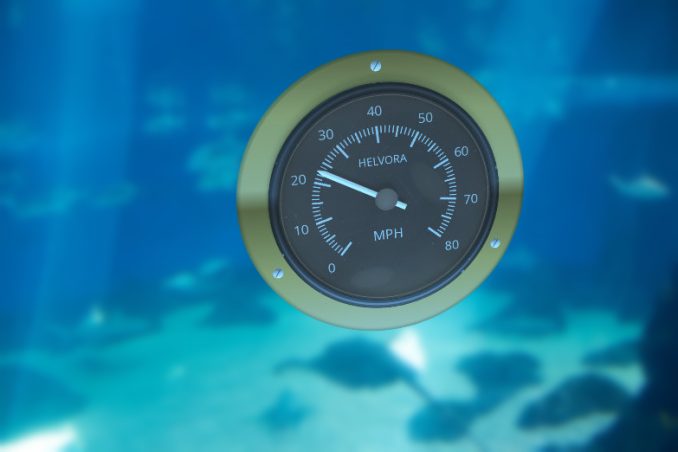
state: 23 mph
